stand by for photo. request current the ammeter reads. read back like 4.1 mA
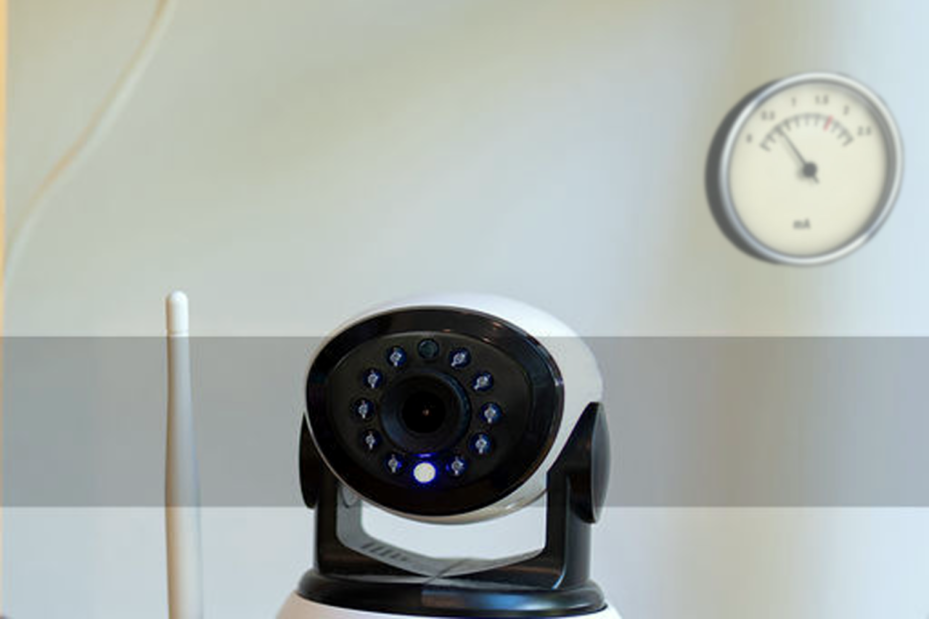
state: 0.5 mA
